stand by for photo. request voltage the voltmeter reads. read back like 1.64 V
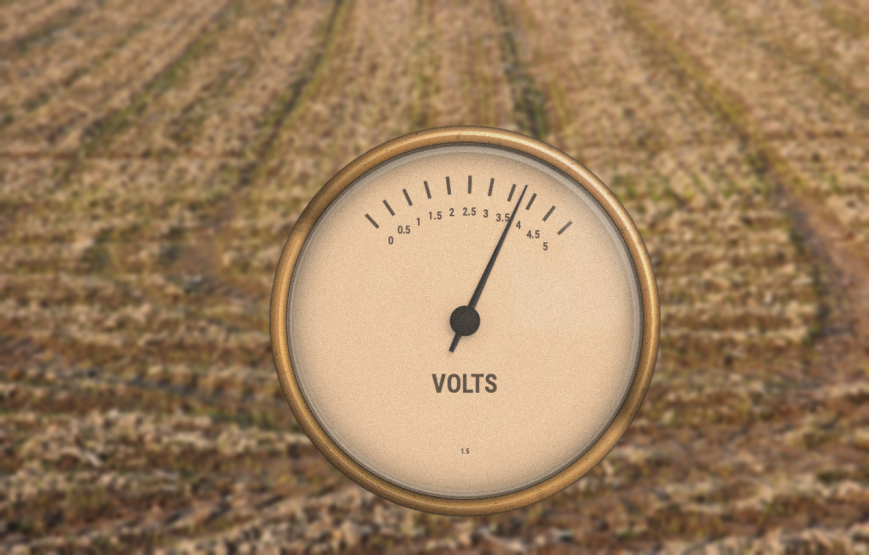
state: 3.75 V
